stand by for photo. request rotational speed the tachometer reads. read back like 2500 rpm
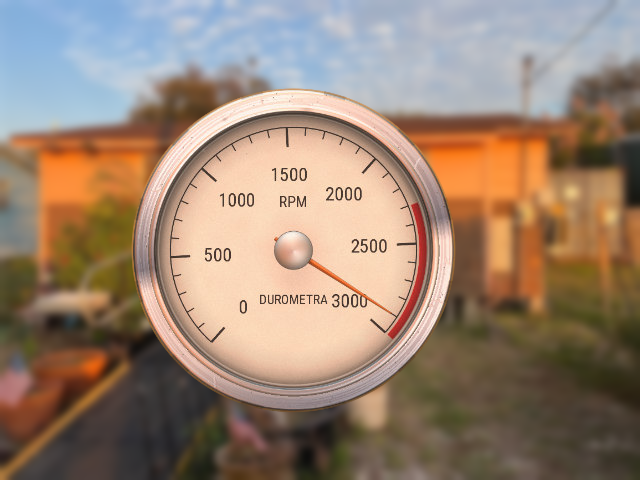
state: 2900 rpm
